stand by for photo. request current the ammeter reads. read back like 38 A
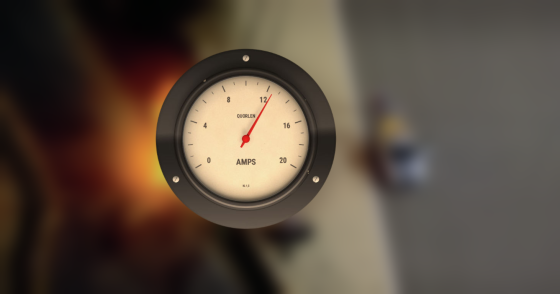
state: 12.5 A
